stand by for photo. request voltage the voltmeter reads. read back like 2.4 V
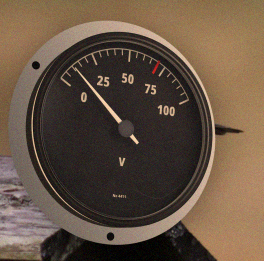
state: 10 V
